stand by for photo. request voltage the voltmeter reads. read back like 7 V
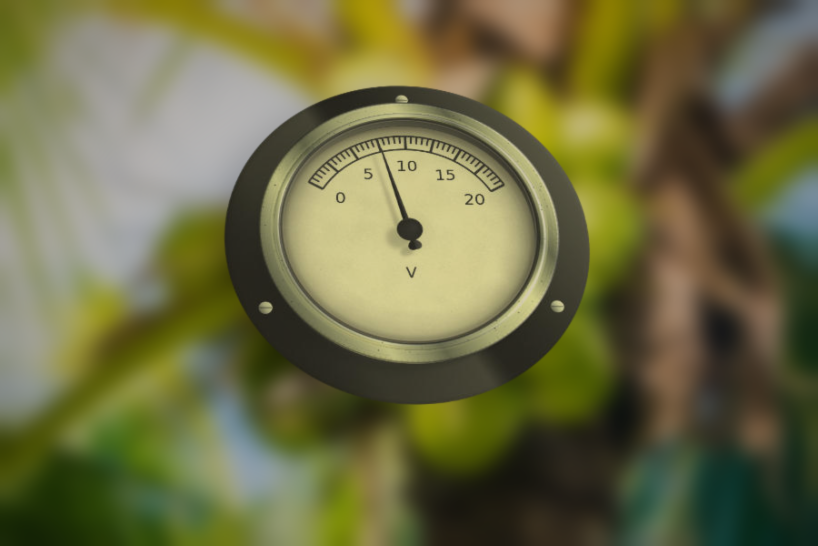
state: 7.5 V
